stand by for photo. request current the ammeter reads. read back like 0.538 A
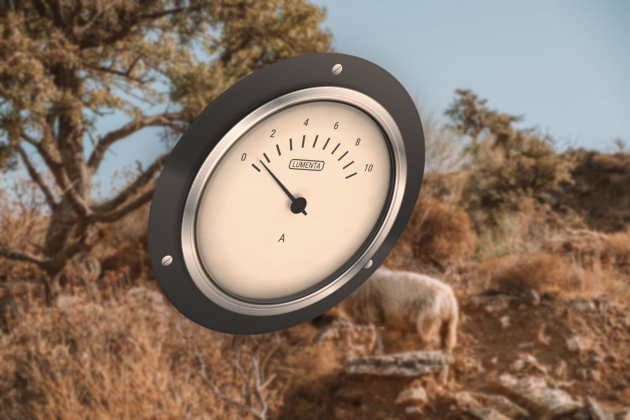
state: 0.5 A
